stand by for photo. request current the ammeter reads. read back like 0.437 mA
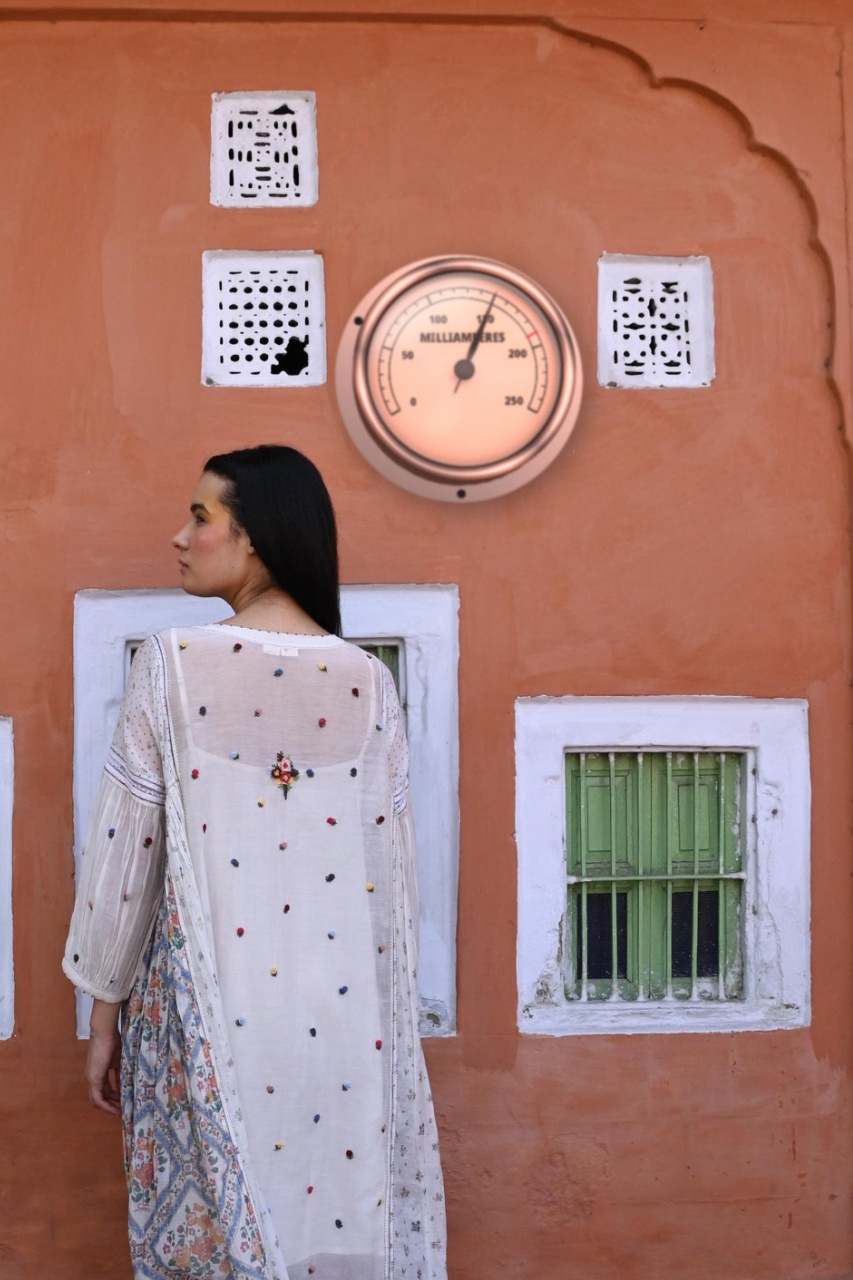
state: 150 mA
